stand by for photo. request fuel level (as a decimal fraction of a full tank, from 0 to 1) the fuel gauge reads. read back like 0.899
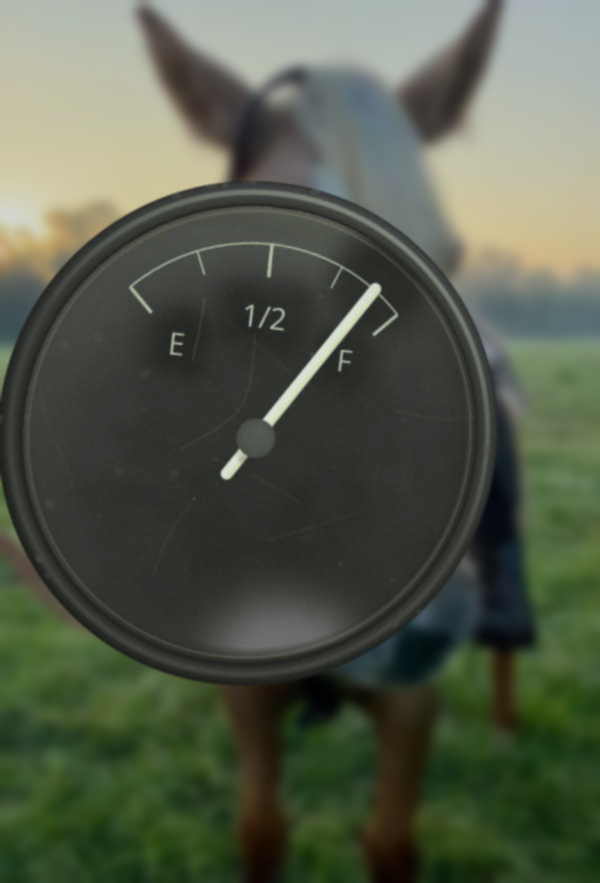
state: 0.875
